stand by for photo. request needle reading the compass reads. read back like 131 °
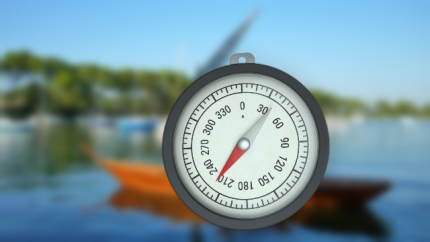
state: 220 °
